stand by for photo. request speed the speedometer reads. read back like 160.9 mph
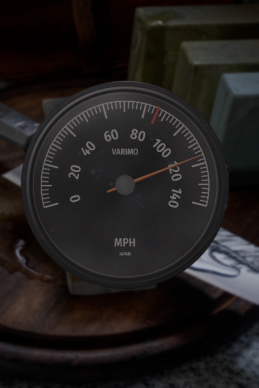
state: 116 mph
